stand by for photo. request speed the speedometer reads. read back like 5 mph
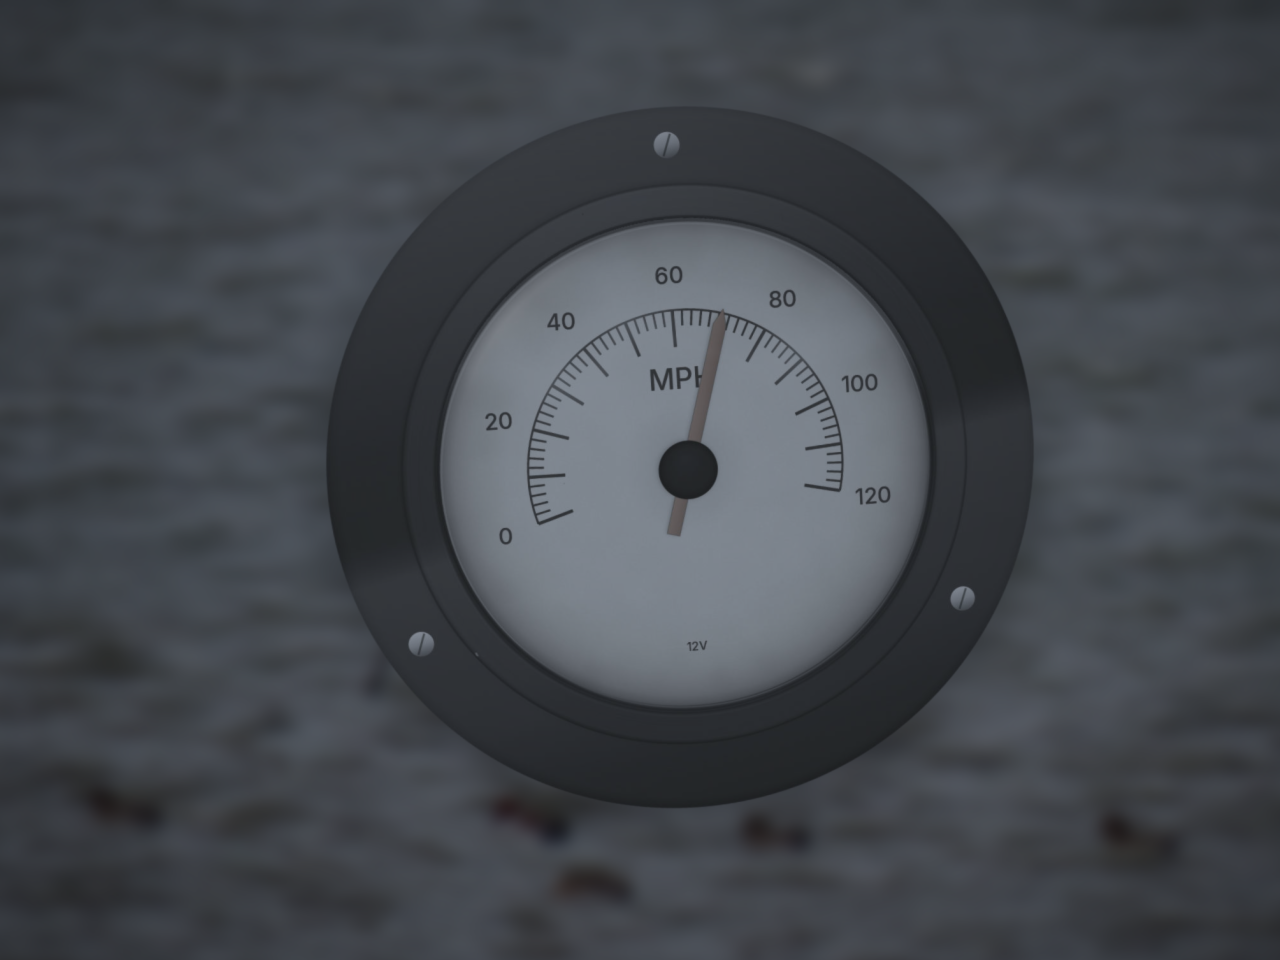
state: 70 mph
